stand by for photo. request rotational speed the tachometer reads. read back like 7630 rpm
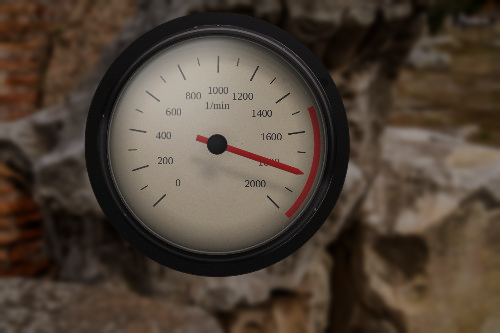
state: 1800 rpm
